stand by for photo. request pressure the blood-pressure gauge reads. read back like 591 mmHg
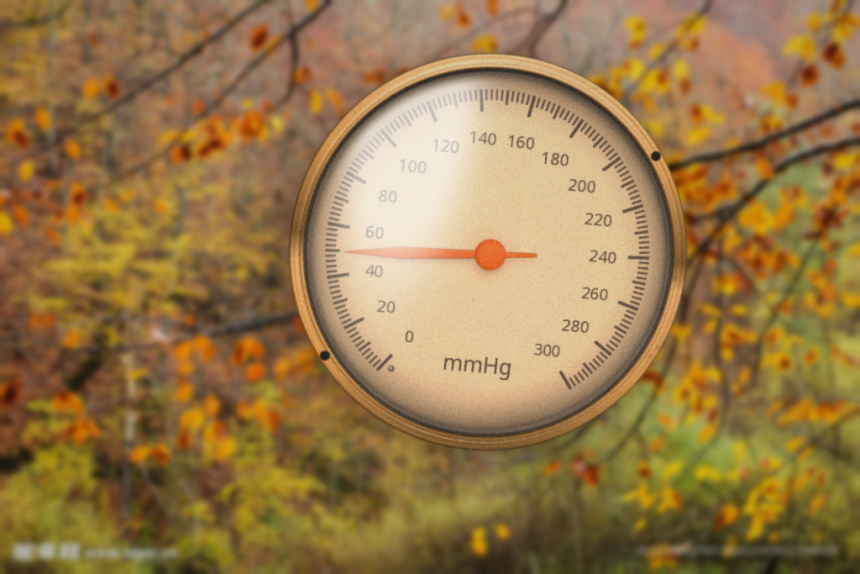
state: 50 mmHg
